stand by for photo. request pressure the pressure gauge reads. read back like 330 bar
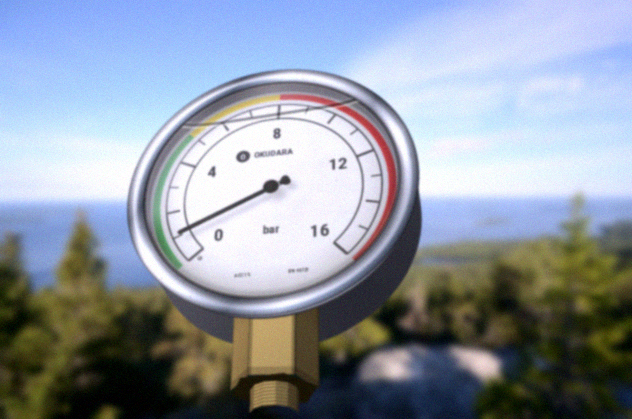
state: 1 bar
